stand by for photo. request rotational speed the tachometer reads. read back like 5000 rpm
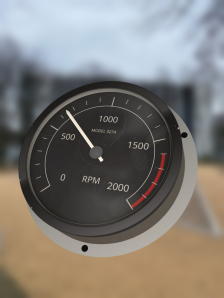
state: 650 rpm
